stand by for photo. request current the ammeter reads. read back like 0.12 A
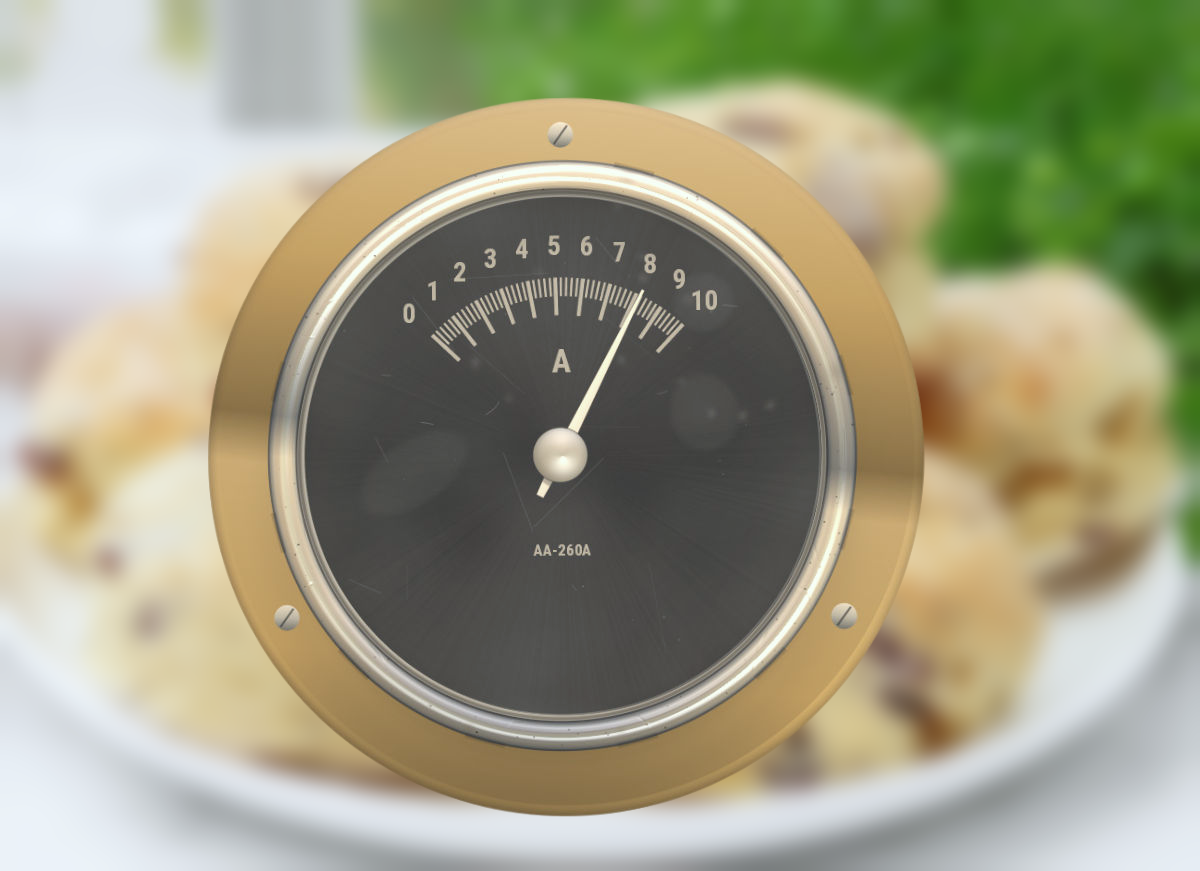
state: 8.2 A
